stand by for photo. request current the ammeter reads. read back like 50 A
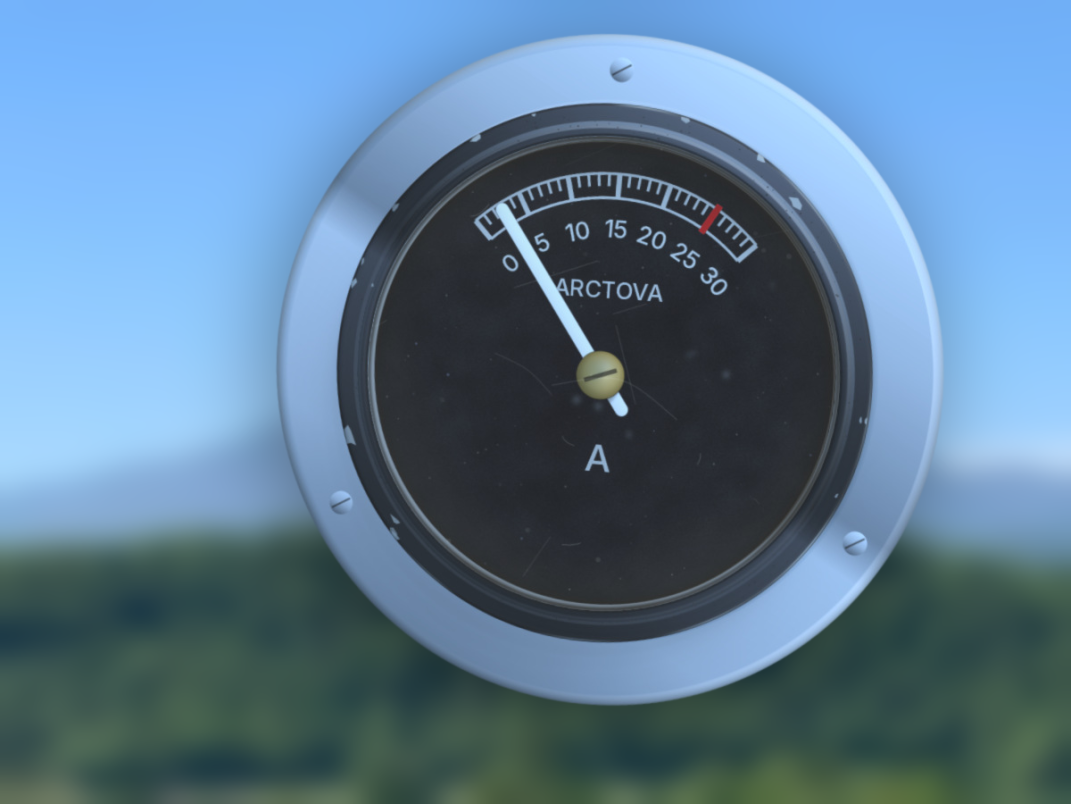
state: 3 A
